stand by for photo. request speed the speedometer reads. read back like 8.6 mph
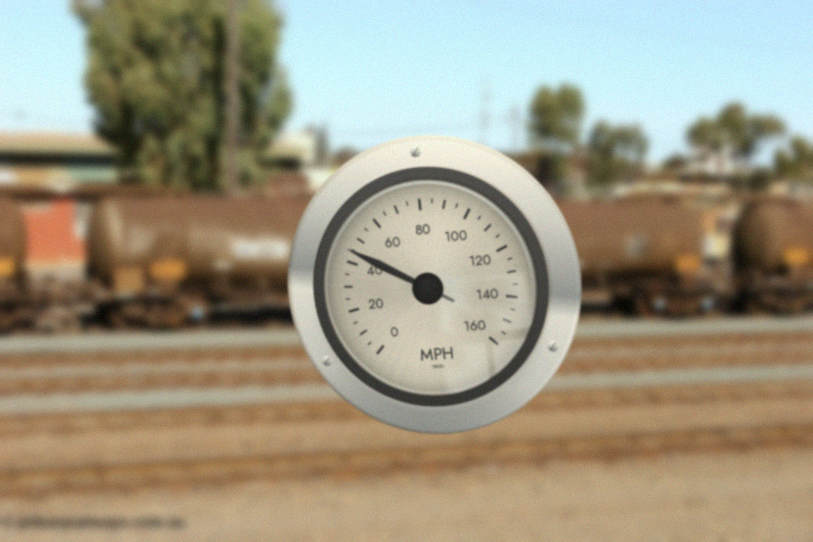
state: 45 mph
